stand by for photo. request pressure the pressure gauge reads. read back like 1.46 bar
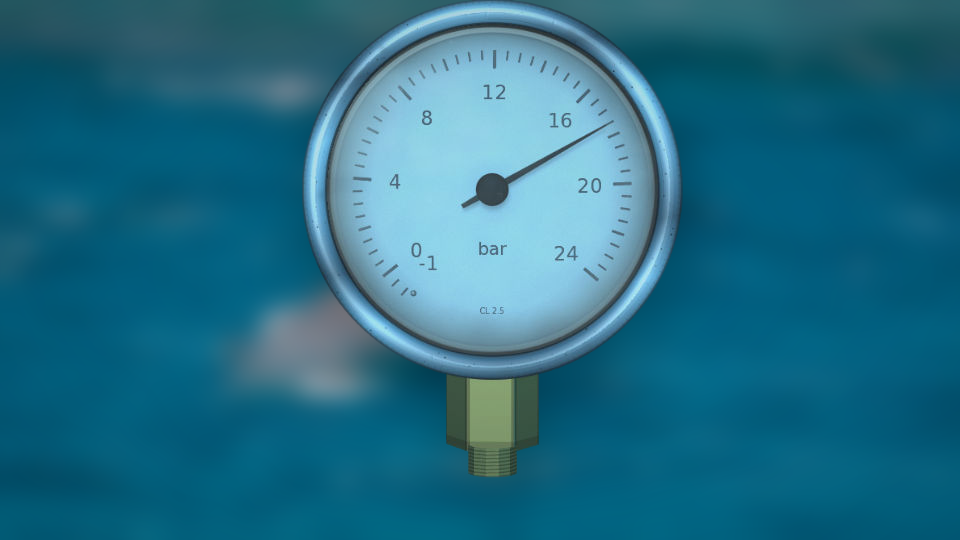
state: 17.5 bar
